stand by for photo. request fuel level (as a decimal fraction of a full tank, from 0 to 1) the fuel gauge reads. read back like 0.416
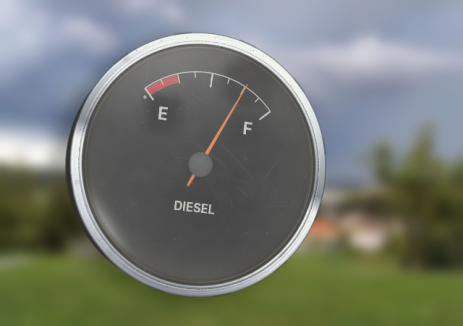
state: 0.75
